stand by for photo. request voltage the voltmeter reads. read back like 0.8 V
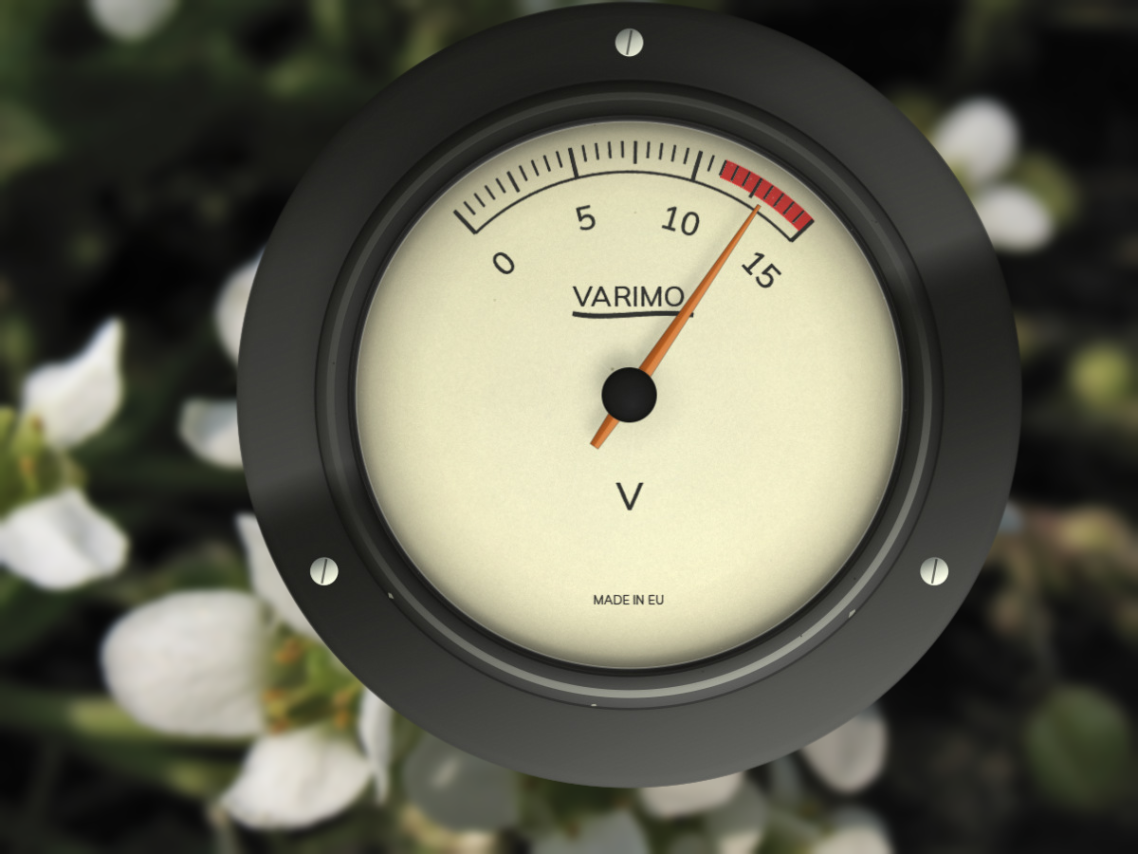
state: 13 V
